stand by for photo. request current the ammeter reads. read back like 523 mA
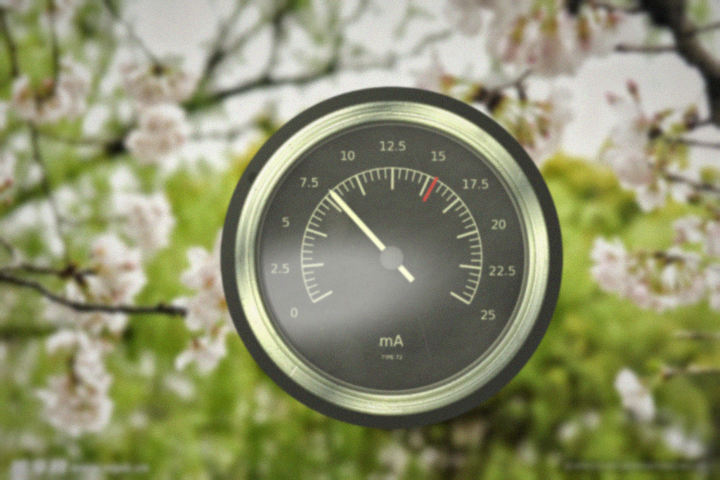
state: 8 mA
